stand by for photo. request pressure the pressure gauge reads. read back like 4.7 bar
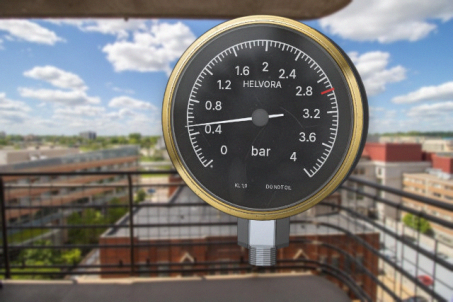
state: 0.5 bar
